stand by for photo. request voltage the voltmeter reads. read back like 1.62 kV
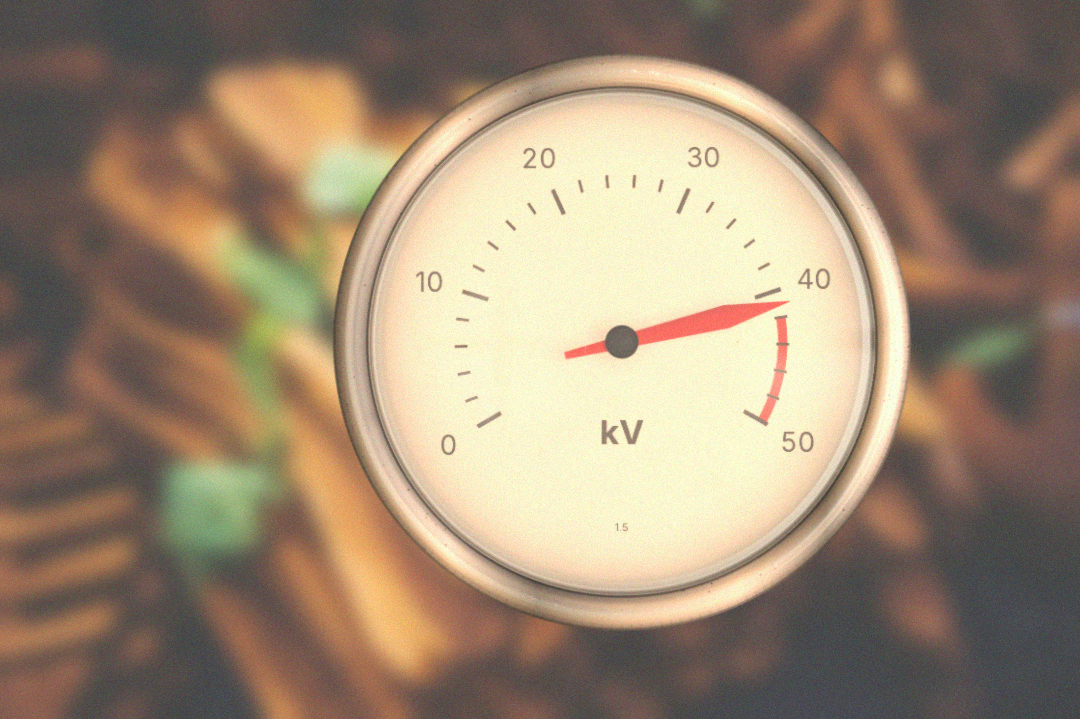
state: 41 kV
